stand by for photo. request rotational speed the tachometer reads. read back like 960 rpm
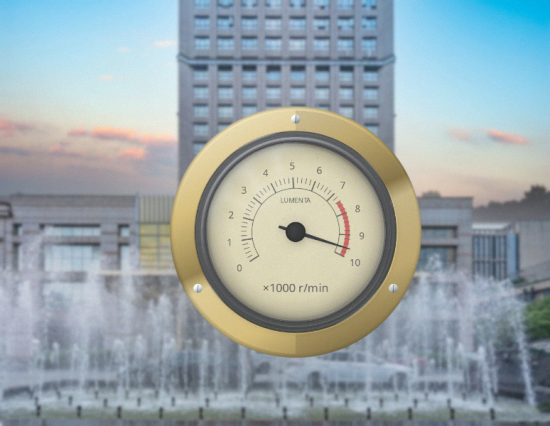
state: 9600 rpm
